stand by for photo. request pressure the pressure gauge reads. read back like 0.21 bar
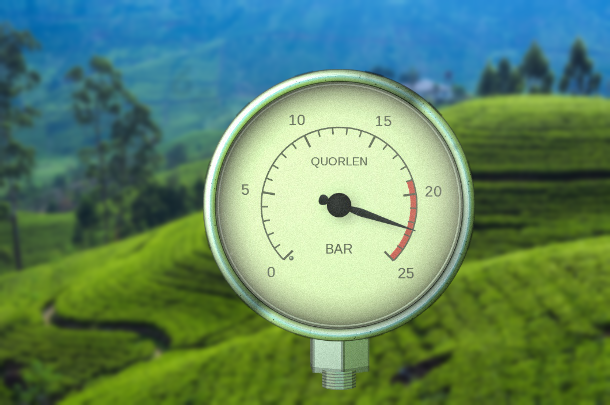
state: 22.5 bar
